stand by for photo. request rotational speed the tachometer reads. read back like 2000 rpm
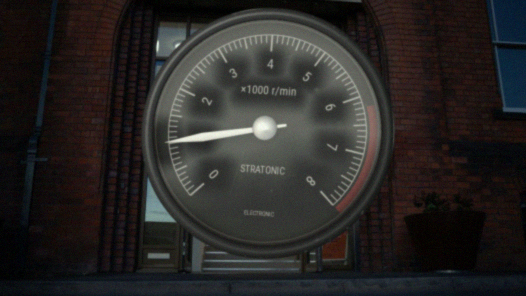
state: 1000 rpm
